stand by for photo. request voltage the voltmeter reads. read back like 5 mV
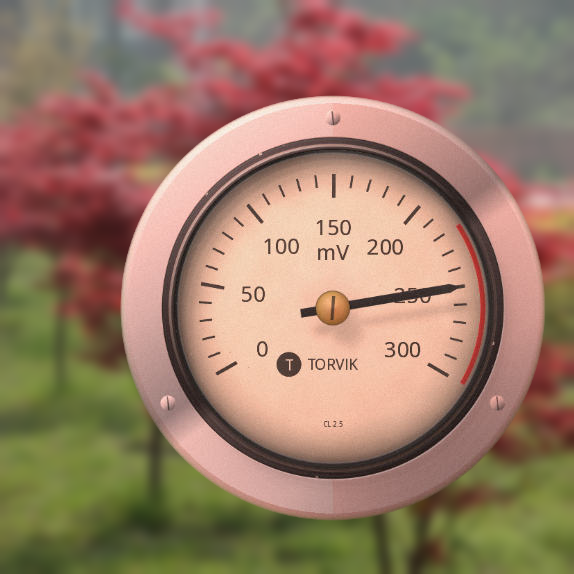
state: 250 mV
